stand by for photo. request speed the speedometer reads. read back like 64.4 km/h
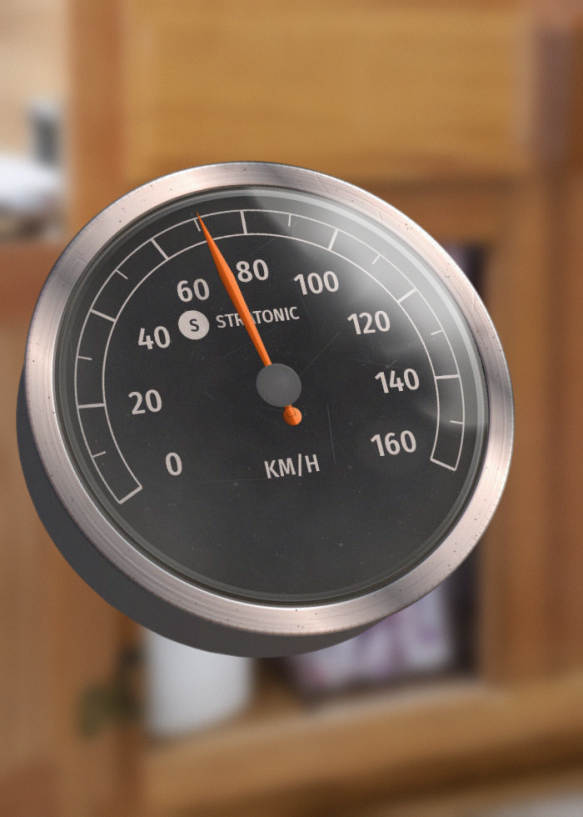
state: 70 km/h
